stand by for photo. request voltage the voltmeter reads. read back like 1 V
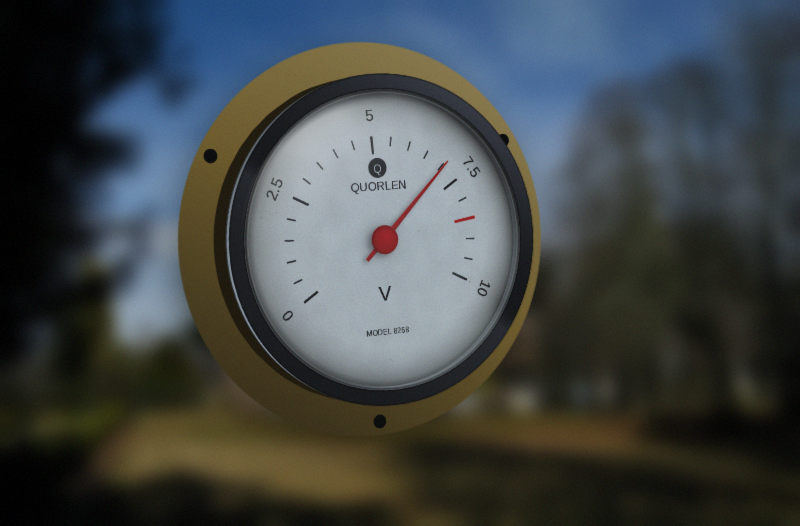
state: 7 V
